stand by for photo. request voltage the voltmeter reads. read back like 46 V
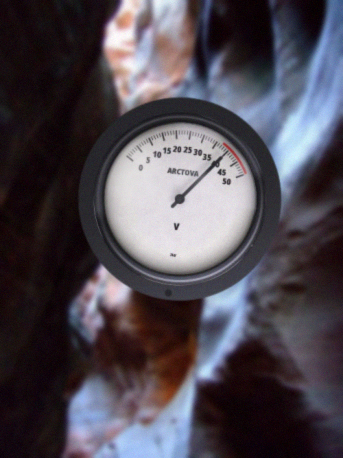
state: 40 V
